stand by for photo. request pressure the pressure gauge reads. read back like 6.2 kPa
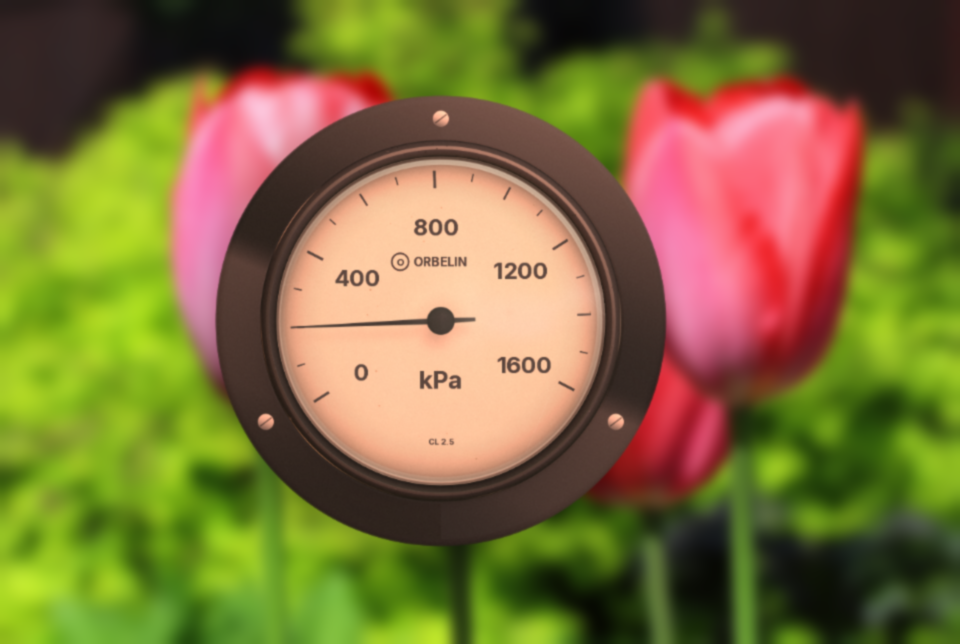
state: 200 kPa
